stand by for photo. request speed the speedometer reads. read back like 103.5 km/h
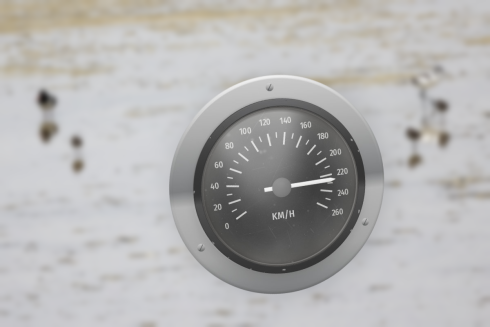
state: 225 km/h
